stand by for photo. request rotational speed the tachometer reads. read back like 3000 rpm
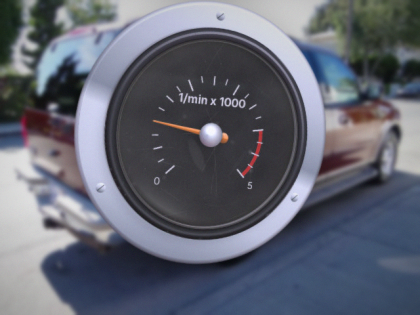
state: 1000 rpm
